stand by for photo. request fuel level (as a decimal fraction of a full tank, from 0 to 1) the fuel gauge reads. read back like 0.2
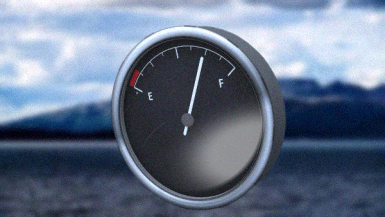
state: 0.75
